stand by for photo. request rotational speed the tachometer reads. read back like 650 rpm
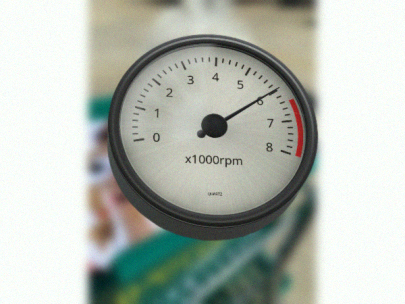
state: 6000 rpm
